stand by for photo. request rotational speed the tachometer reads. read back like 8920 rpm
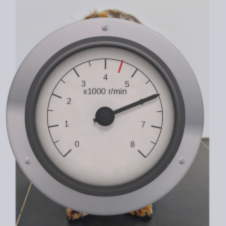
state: 6000 rpm
